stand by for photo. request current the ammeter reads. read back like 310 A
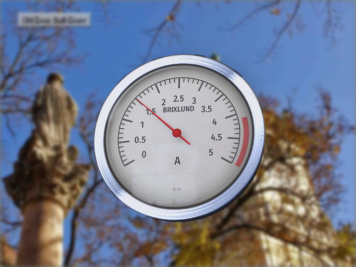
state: 1.5 A
